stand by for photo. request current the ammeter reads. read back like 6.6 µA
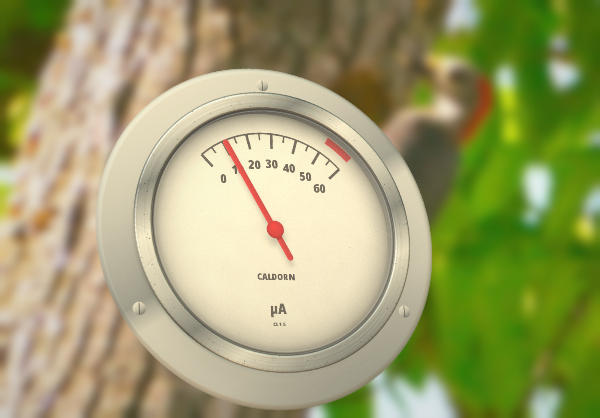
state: 10 µA
